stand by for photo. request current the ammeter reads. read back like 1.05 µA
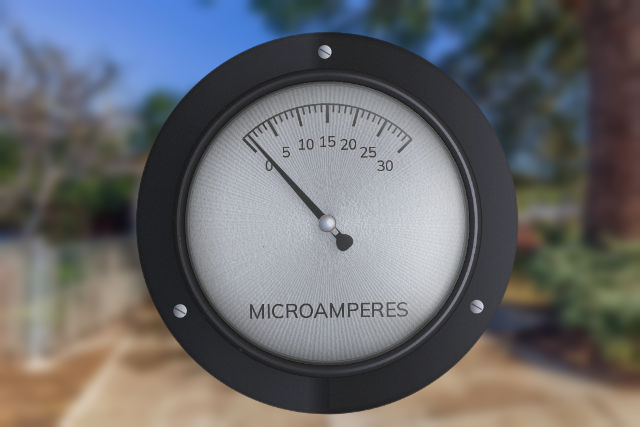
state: 1 µA
